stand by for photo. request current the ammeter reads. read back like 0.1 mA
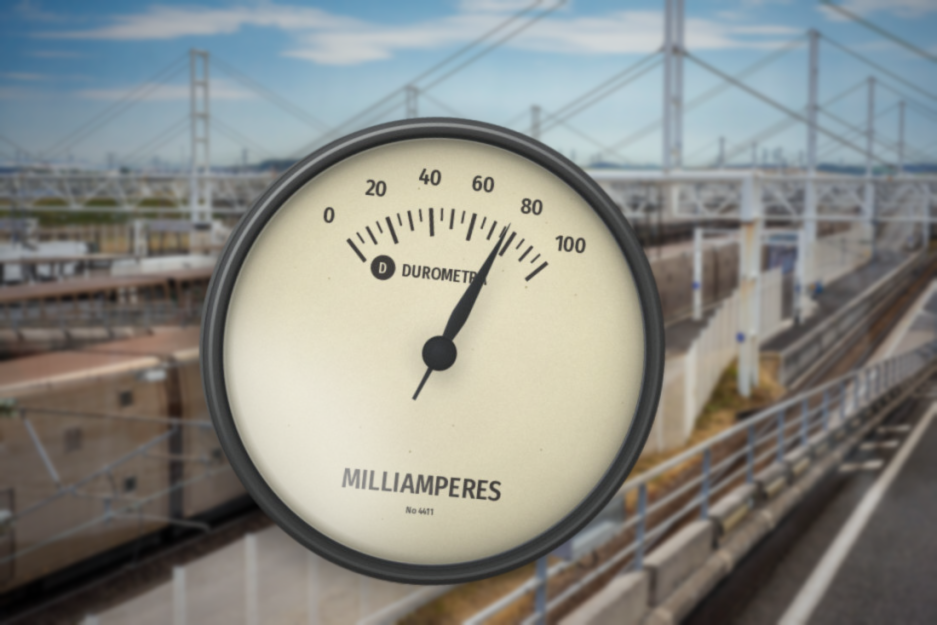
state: 75 mA
